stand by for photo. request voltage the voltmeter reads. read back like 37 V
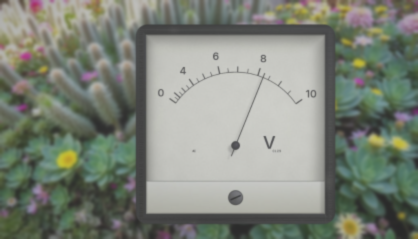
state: 8.25 V
